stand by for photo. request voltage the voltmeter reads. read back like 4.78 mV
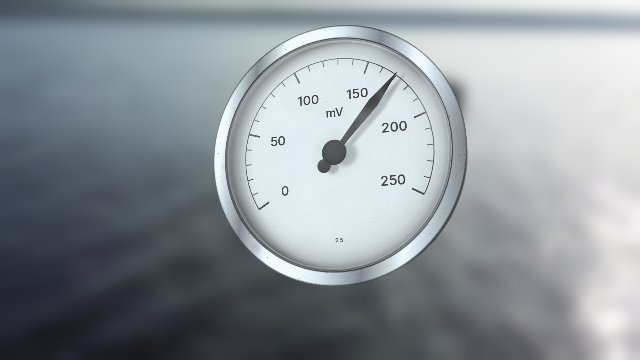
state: 170 mV
